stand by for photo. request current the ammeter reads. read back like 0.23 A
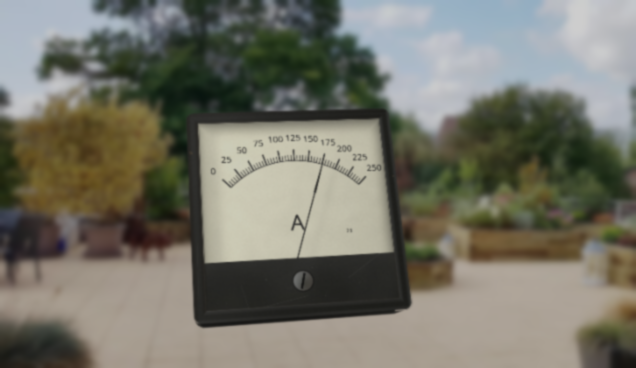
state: 175 A
